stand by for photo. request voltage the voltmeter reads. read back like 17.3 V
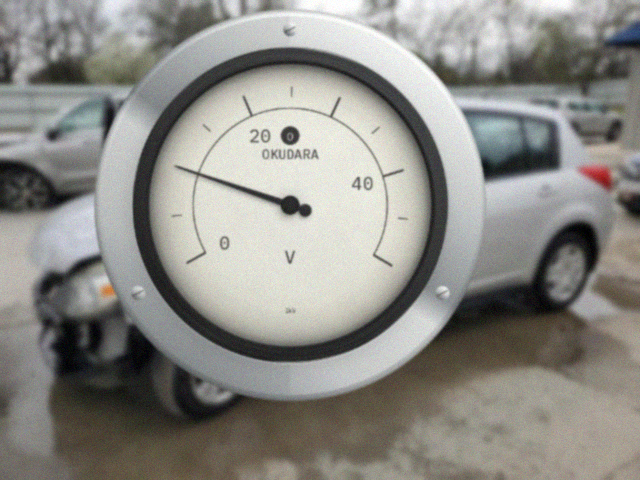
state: 10 V
